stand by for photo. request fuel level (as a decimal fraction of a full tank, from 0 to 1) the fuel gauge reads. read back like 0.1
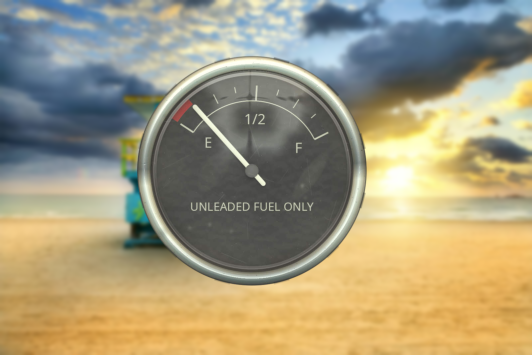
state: 0.125
